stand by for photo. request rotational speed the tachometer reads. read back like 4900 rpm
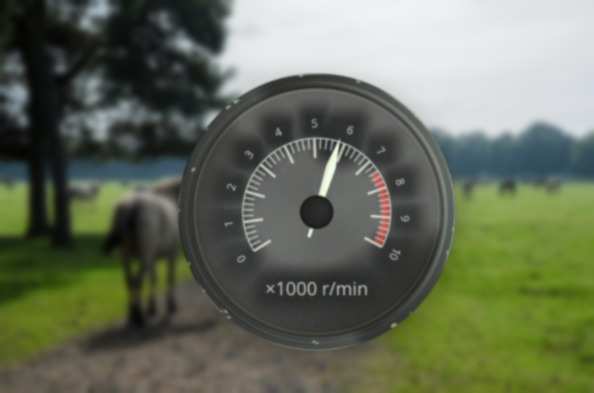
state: 5800 rpm
